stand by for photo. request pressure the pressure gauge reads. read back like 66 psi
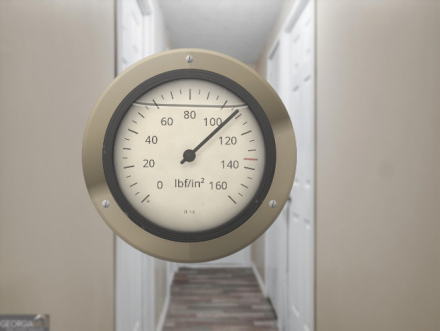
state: 107.5 psi
